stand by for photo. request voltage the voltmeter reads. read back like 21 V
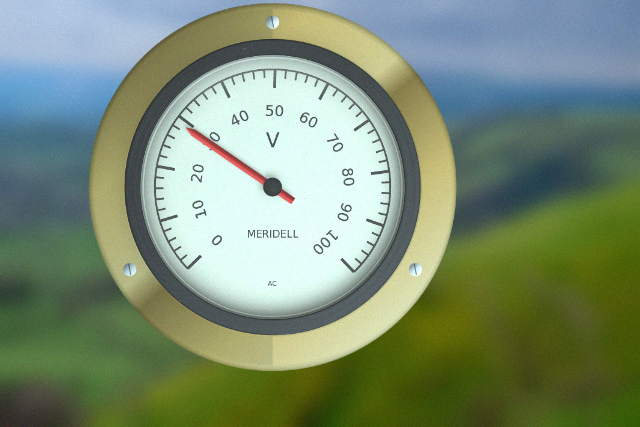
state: 29 V
